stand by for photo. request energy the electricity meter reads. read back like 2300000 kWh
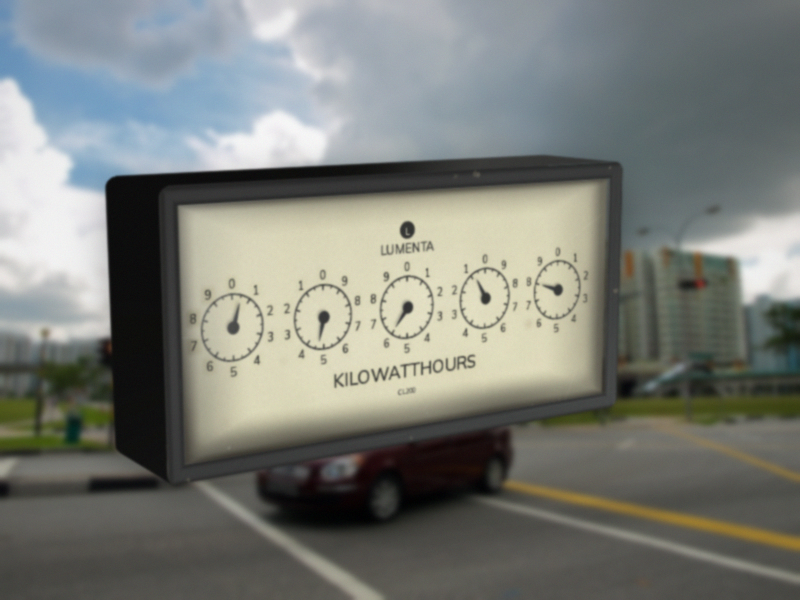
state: 4608 kWh
